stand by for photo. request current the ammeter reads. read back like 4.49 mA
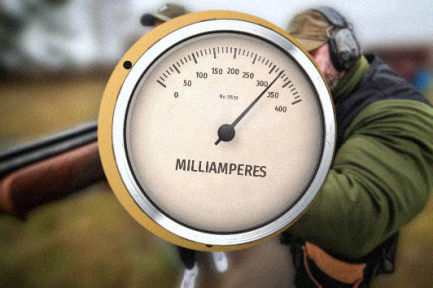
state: 320 mA
